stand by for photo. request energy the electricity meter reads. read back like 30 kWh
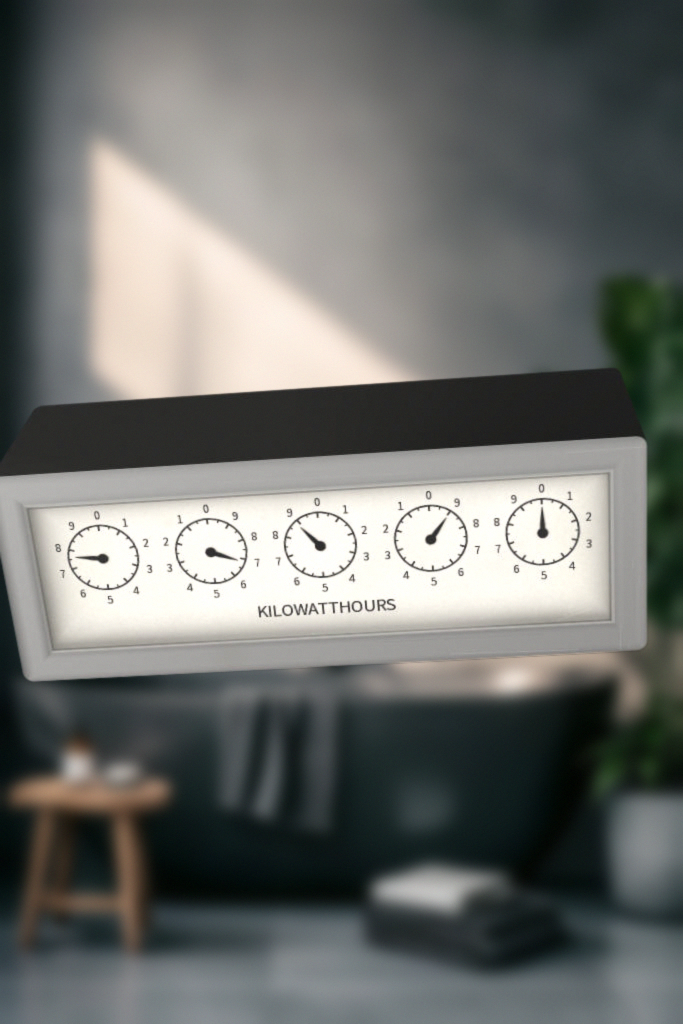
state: 76890 kWh
